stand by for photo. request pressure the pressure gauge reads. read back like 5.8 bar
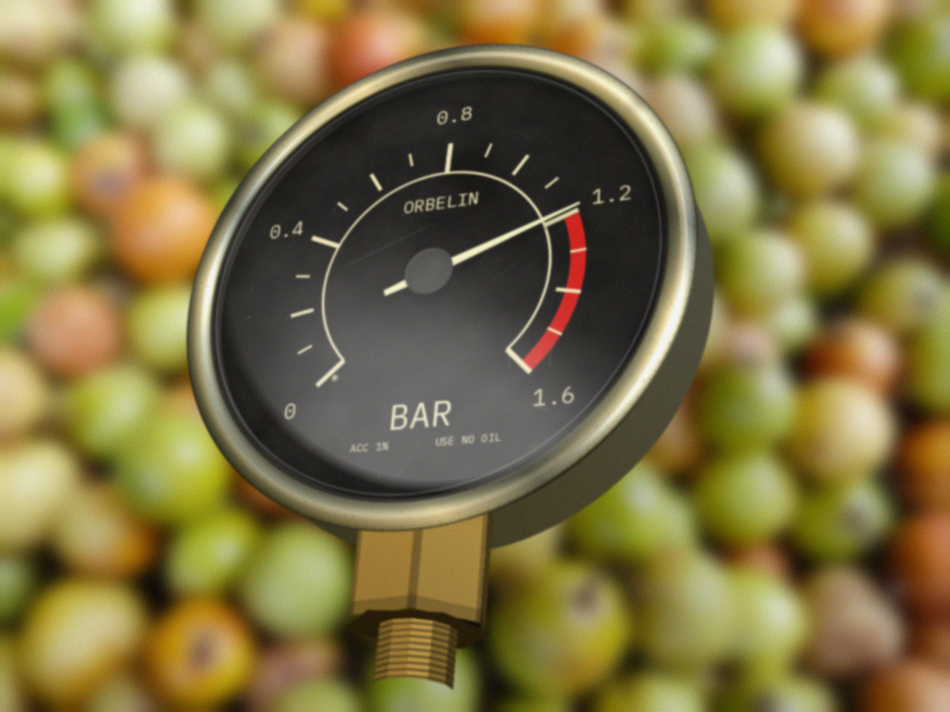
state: 1.2 bar
